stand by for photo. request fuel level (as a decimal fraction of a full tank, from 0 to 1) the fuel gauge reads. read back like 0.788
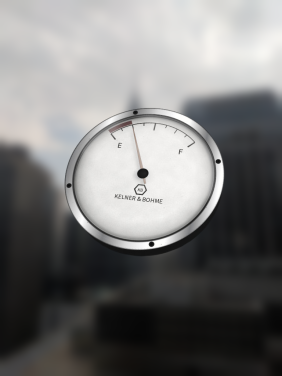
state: 0.25
